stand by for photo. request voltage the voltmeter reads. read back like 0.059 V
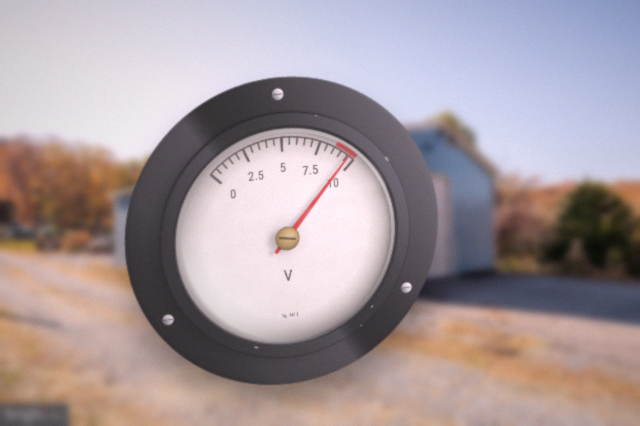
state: 9.5 V
